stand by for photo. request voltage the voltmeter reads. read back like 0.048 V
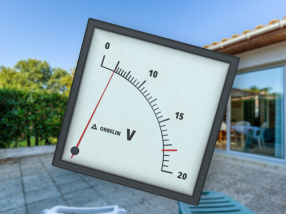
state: 5 V
